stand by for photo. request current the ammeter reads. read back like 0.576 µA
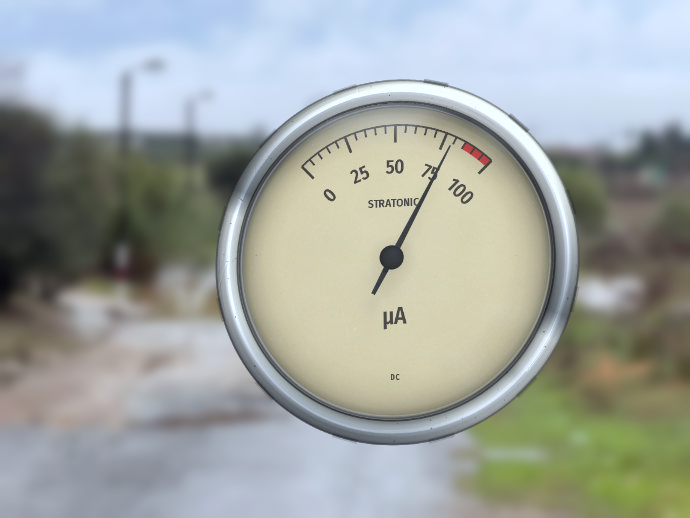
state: 80 µA
